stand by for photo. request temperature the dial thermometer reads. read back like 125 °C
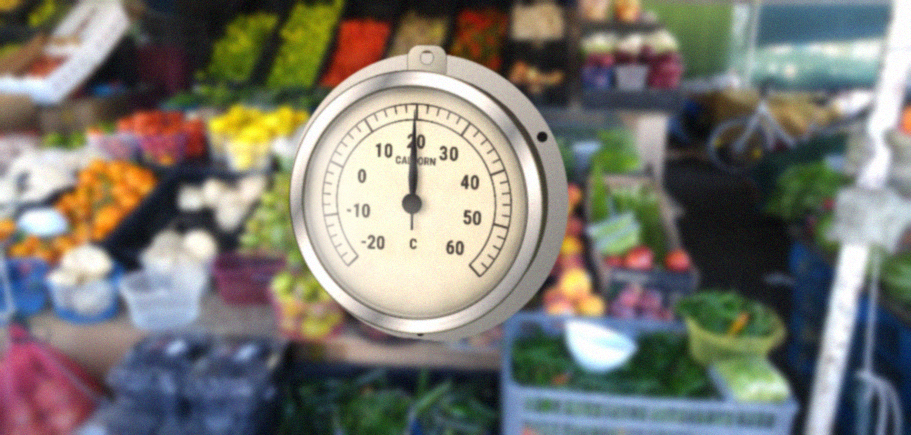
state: 20 °C
